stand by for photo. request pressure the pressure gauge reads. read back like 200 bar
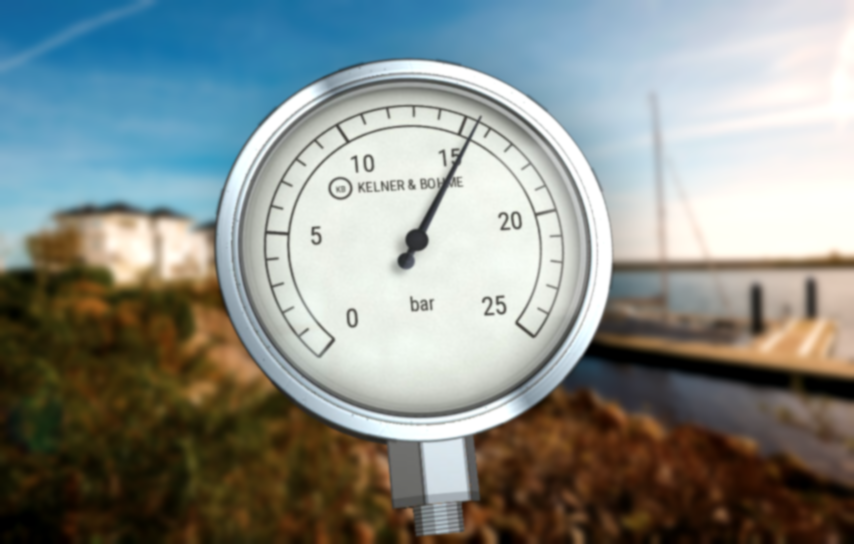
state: 15.5 bar
